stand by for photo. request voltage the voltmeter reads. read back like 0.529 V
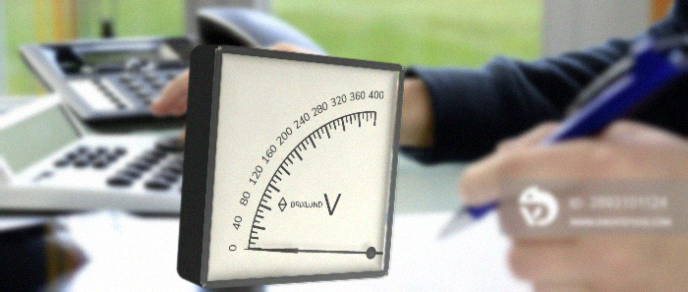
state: 0 V
